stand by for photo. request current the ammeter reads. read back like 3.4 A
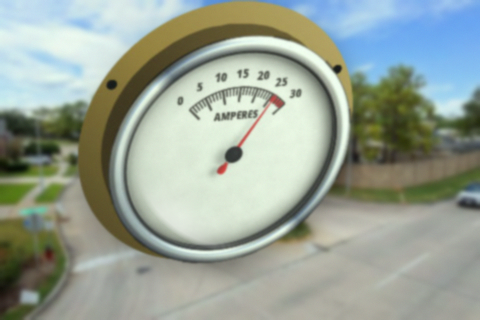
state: 25 A
